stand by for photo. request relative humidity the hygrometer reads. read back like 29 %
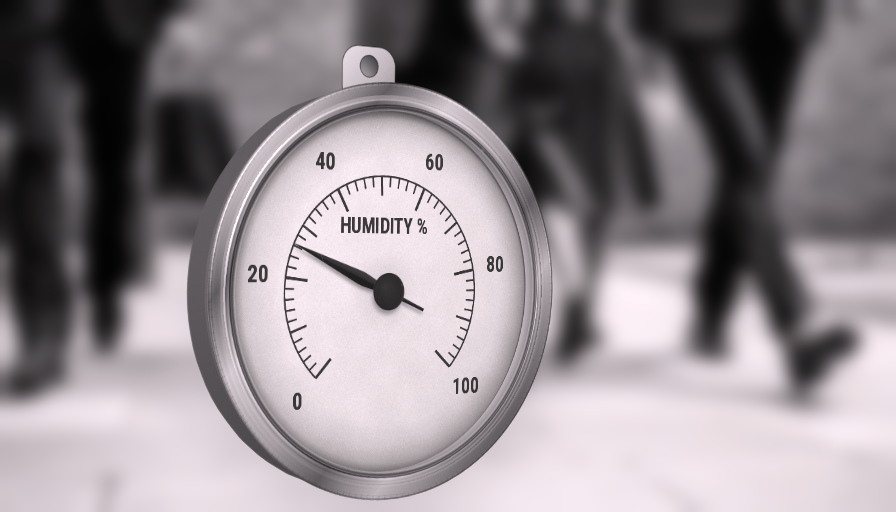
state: 26 %
